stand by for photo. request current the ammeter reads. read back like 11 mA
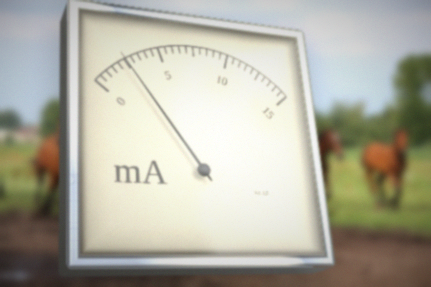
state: 2.5 mA
